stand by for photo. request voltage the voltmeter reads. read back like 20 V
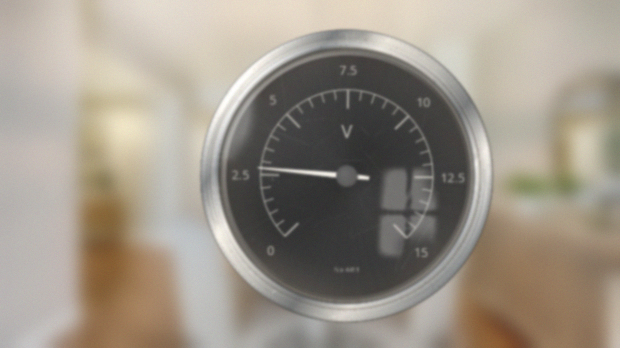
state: 2.75 V
